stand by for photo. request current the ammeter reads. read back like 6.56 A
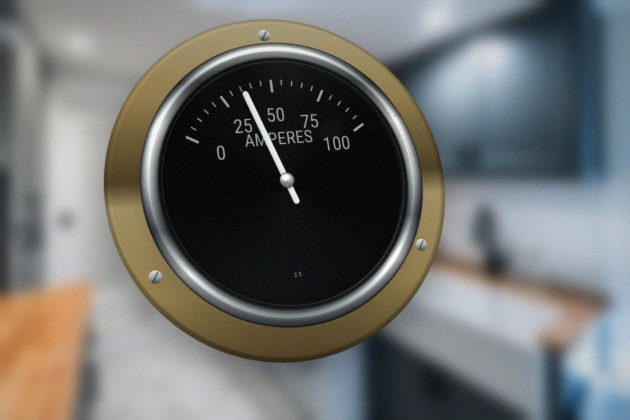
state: 35 A
